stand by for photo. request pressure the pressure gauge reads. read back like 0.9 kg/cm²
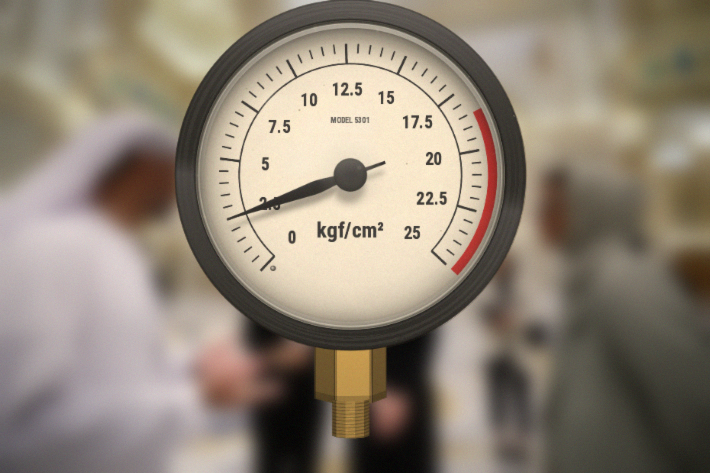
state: 2.5 kg/cm²
